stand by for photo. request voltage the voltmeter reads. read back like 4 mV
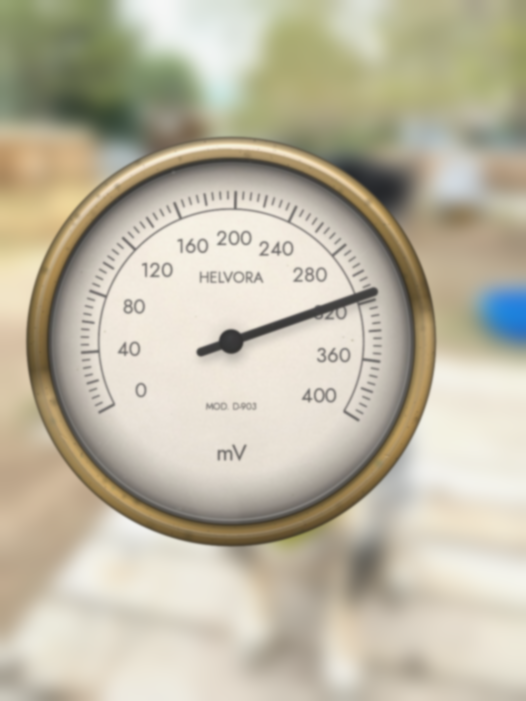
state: 315 mV
